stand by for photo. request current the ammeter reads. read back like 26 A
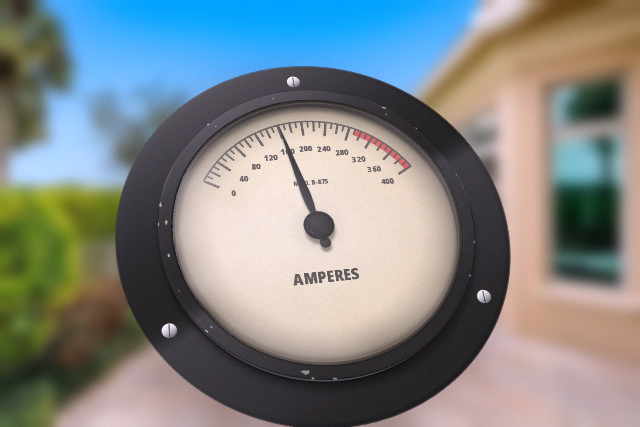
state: 160 A
